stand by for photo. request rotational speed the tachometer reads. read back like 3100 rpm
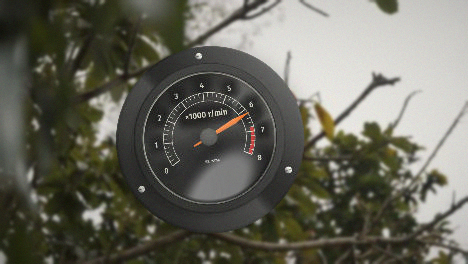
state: 6200 rpm
